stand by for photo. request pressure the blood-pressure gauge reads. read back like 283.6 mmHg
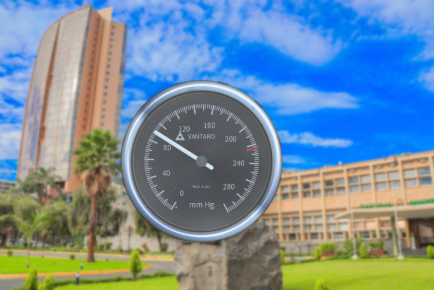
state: 90 mmHg
